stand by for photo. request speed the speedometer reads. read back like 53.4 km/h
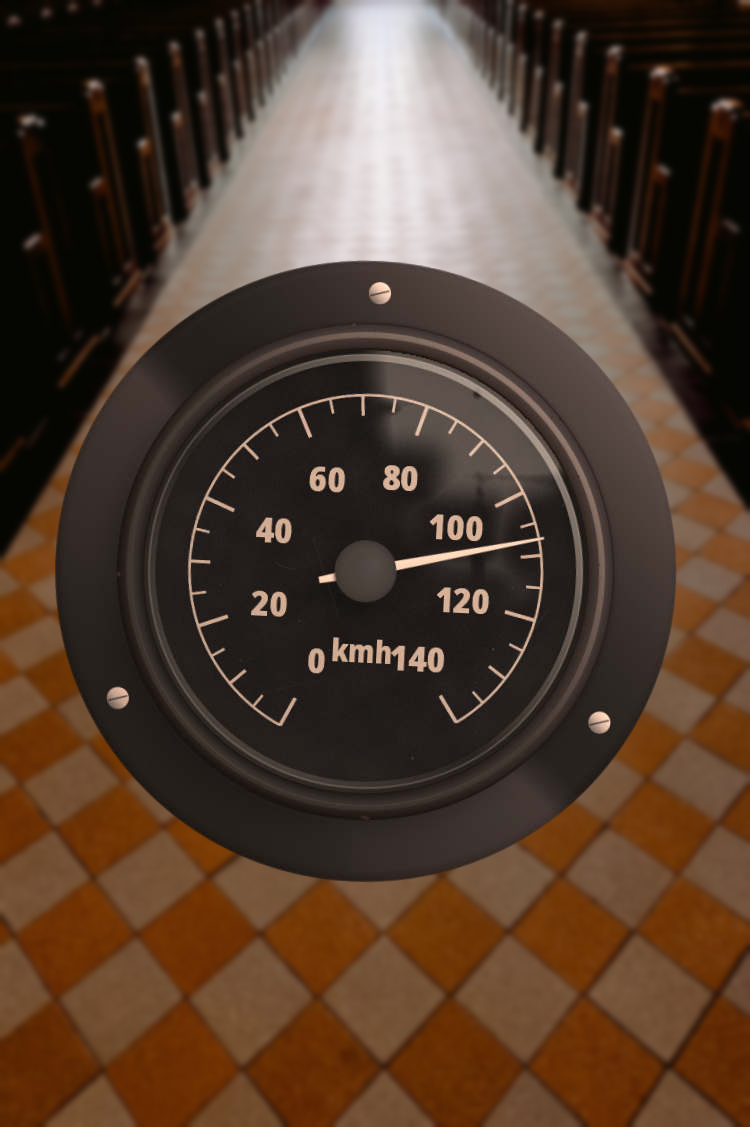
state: 107.5 km/h
